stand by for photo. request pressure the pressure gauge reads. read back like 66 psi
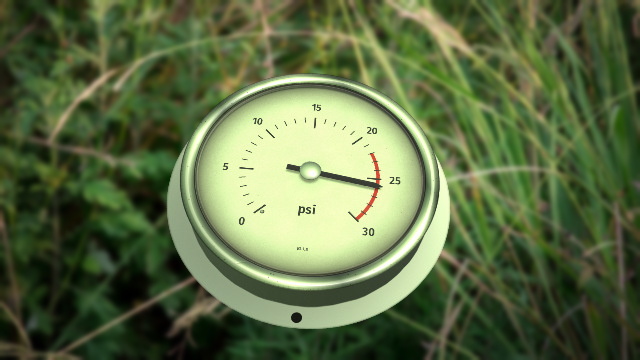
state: 26 psi
